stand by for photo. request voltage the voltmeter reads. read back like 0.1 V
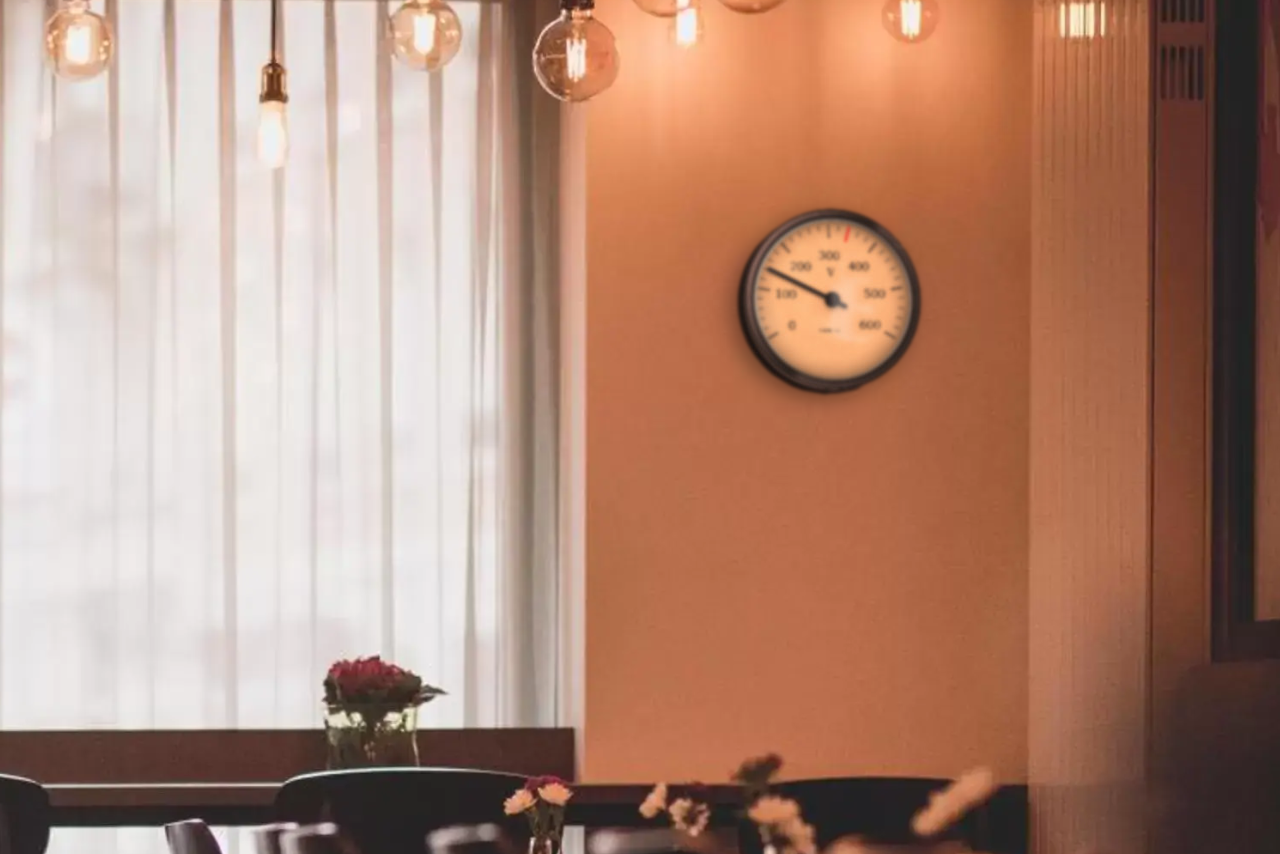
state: 140 V
